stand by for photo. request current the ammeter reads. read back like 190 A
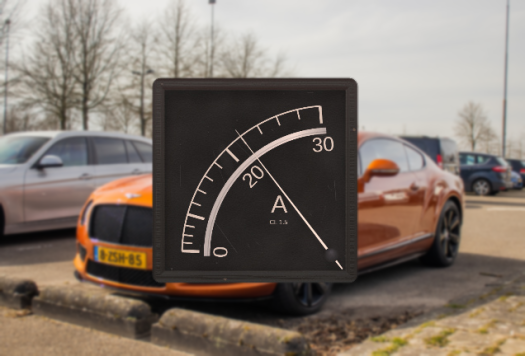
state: 22 A
